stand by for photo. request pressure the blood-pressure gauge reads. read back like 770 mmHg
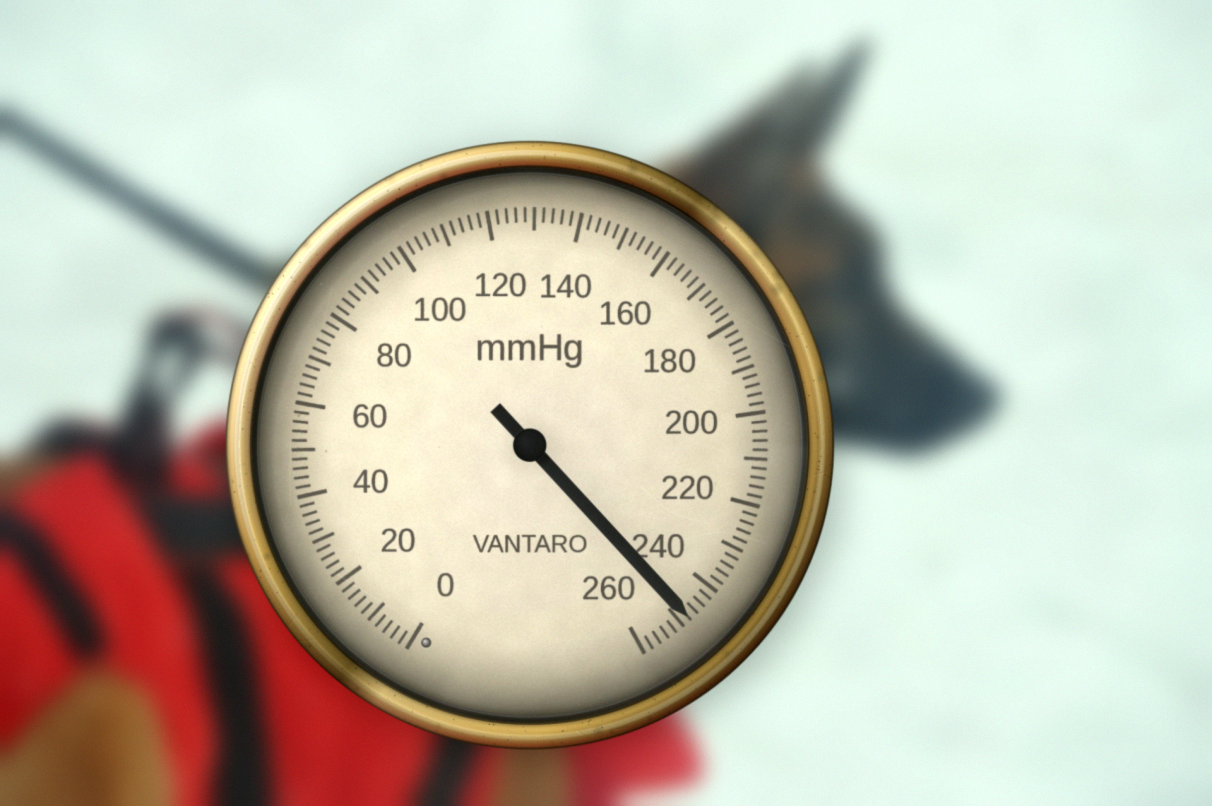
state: 248 mmHg
